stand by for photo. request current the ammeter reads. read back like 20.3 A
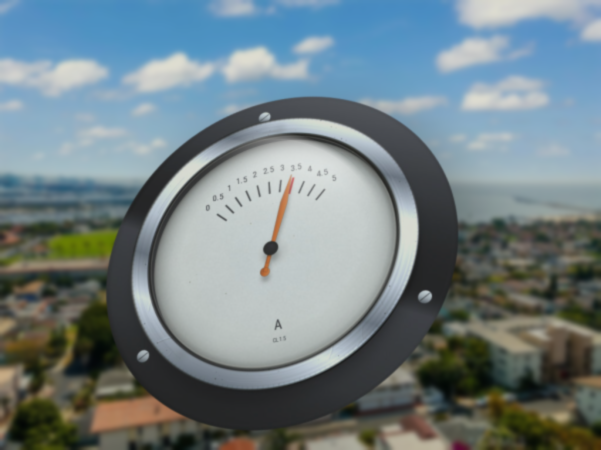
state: 3.5 A
